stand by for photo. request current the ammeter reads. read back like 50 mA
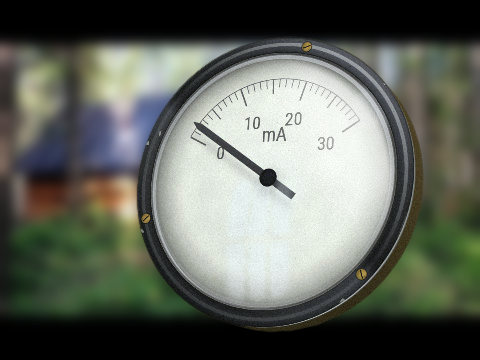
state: 2 mA
